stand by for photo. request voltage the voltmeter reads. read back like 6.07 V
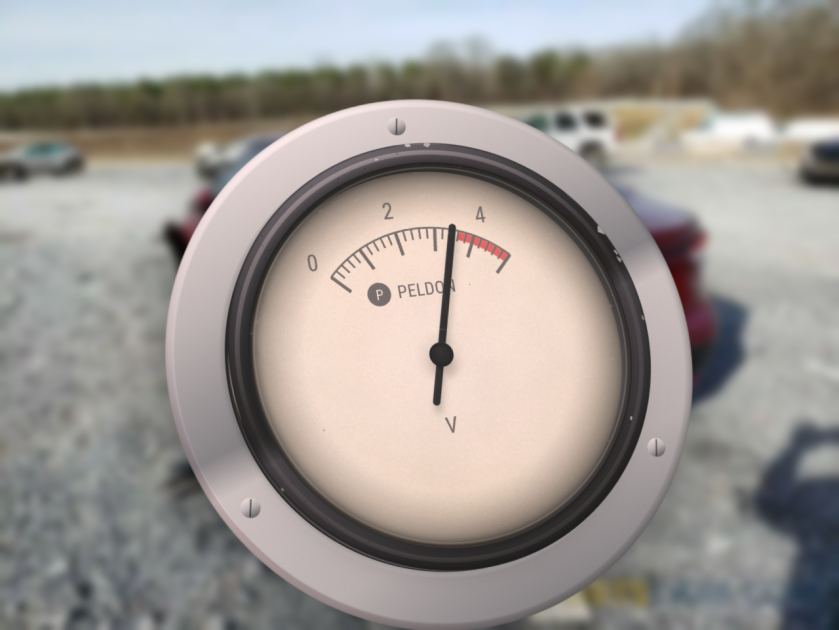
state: 3.4 V
